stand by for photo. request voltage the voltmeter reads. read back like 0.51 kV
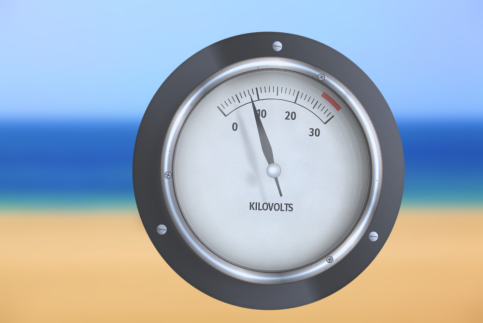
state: 8 kV
